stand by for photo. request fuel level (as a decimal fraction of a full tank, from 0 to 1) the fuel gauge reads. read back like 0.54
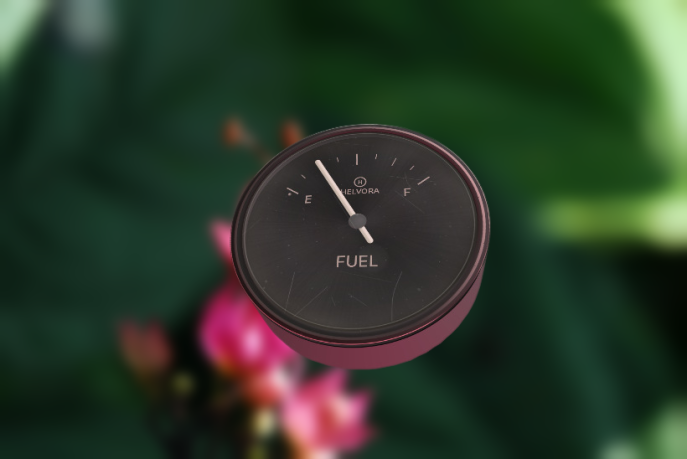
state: 0.25
